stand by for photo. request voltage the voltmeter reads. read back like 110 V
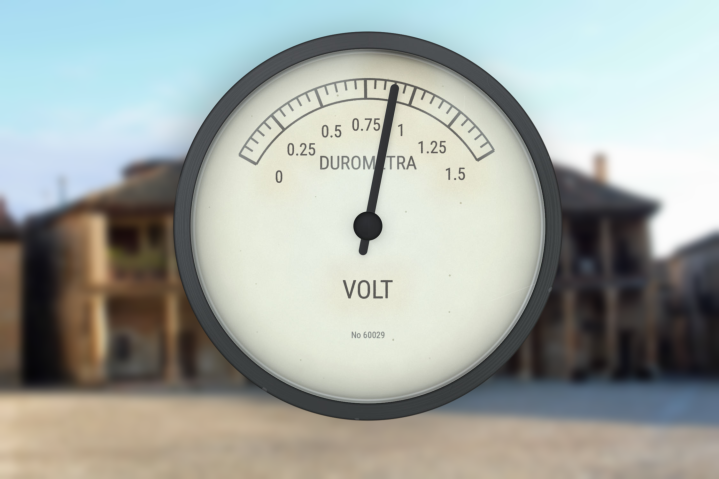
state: 0.9 V
